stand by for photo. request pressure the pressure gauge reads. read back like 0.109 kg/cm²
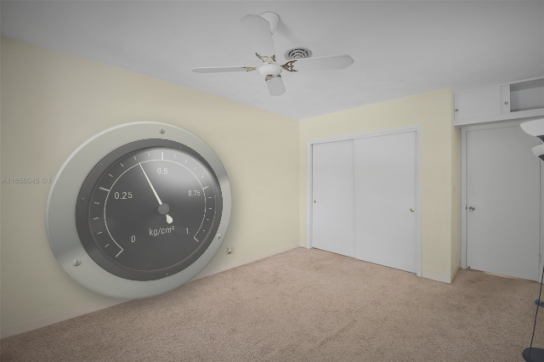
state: 0.4 kg/cm²
